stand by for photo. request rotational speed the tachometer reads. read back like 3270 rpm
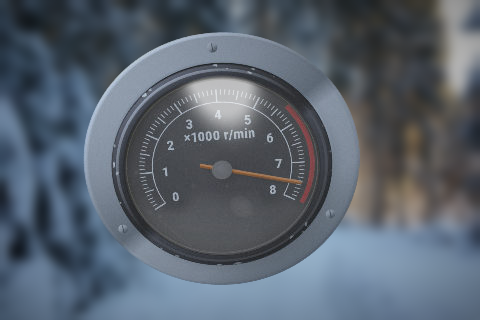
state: 7500 rpm
